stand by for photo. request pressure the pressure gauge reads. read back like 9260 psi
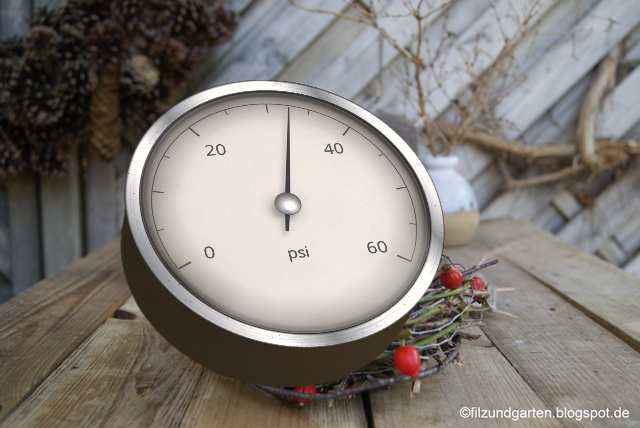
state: 32.5 psi
